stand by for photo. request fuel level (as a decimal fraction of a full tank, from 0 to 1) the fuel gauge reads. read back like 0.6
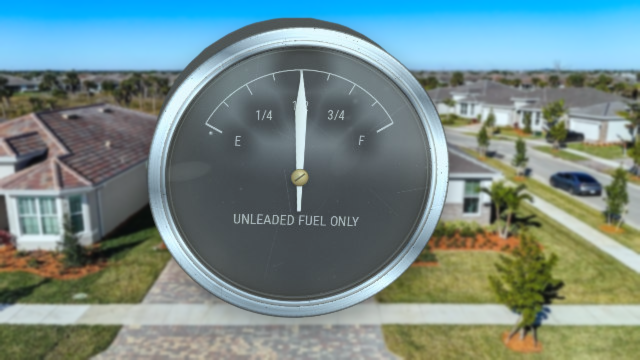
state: 0.5
